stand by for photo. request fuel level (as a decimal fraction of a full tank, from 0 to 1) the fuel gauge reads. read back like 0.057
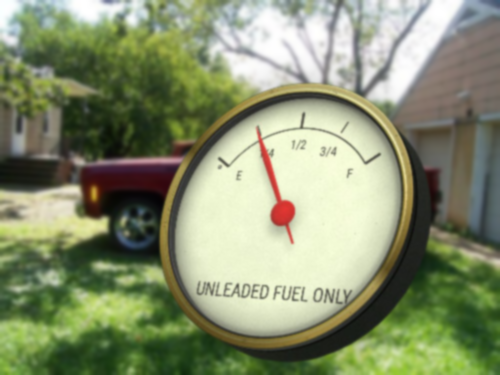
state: 0.25
